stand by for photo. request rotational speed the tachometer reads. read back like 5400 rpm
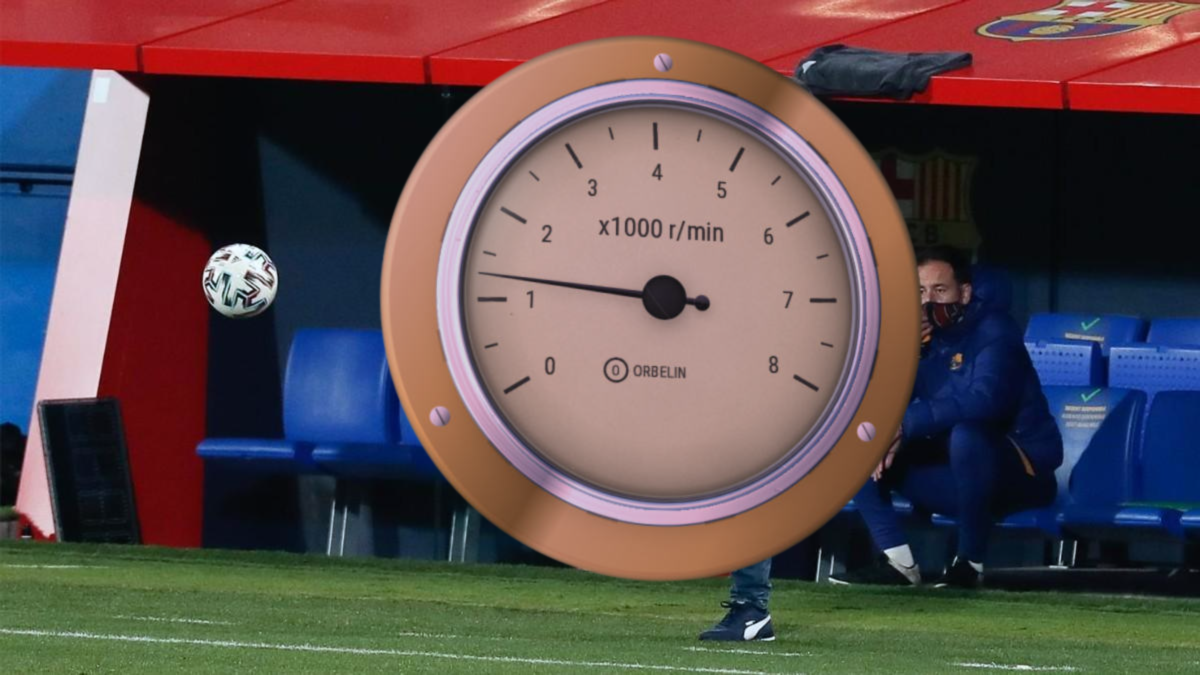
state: 1250 rpm
